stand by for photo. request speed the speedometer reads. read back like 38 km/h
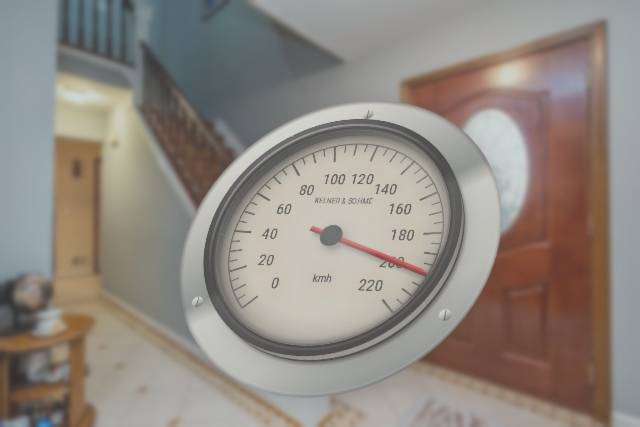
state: 200 km/h
